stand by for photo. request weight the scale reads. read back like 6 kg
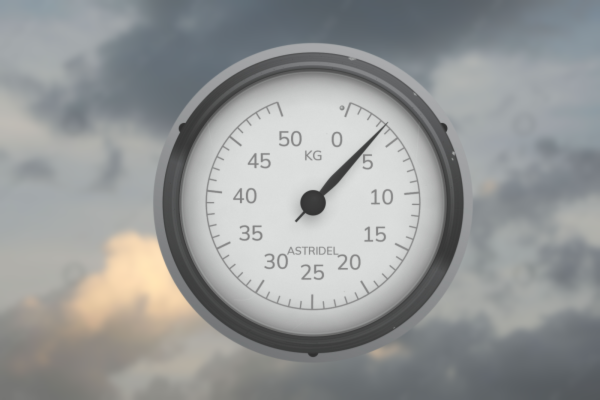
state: 3.5 kg
